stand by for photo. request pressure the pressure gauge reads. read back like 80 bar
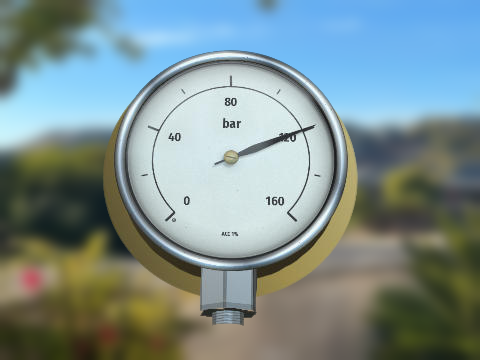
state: 120 bar
